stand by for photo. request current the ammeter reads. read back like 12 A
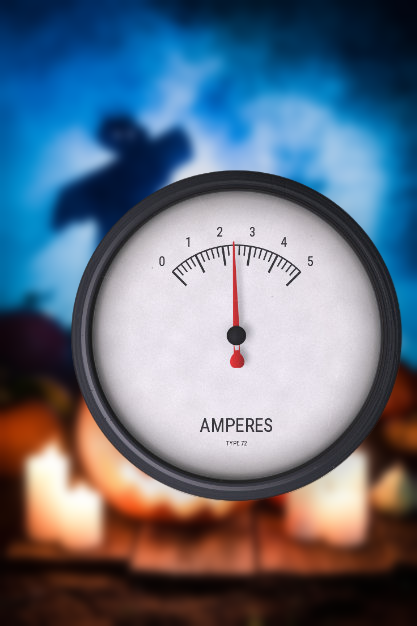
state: 2.4 A
